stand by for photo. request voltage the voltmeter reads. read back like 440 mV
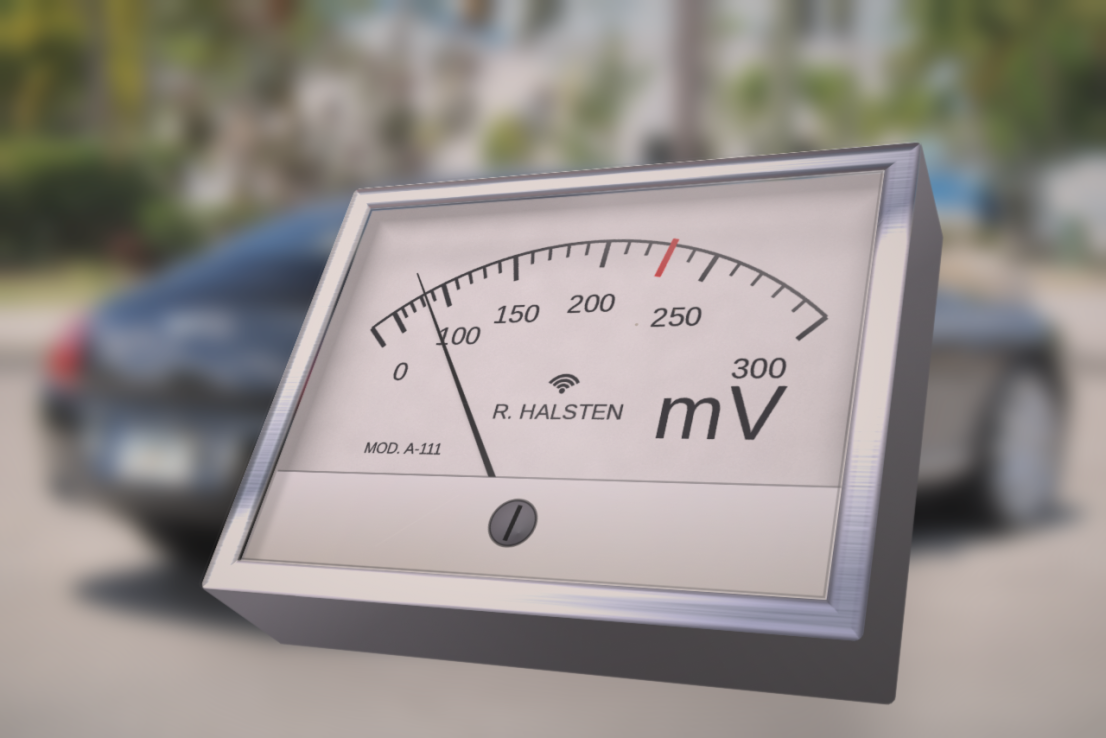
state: 85 mV
